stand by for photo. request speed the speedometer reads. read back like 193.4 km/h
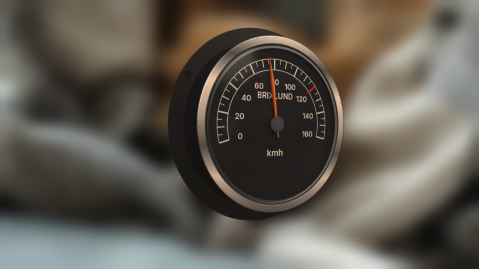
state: 75 km/h
